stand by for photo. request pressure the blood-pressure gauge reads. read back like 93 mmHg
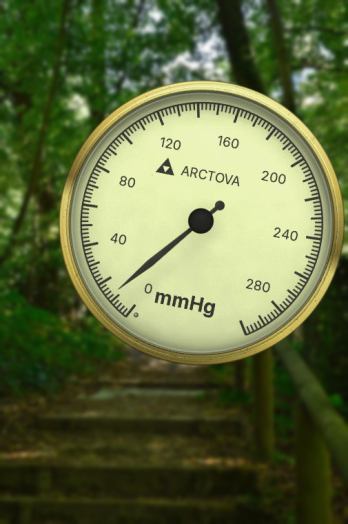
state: 12 mmHg
